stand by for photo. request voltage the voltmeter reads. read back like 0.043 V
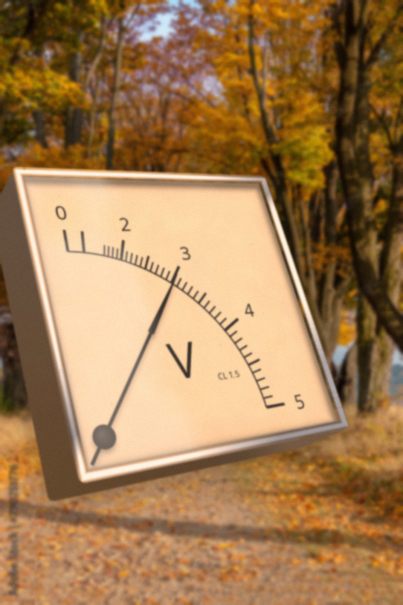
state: 3 V
